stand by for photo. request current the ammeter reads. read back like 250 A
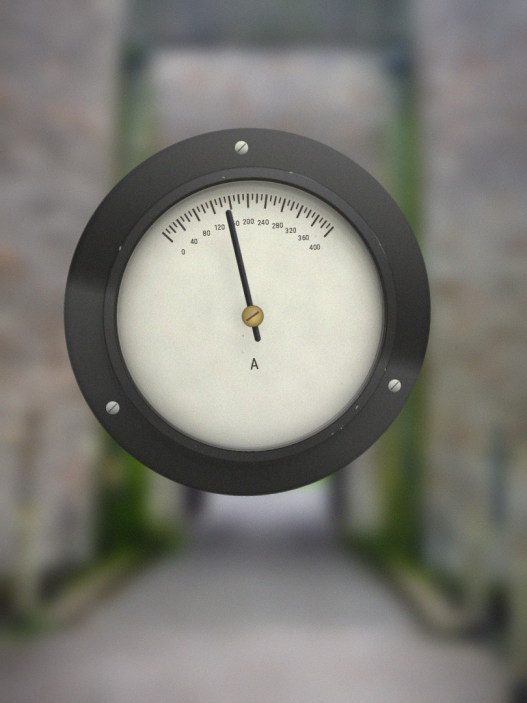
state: 150 A
